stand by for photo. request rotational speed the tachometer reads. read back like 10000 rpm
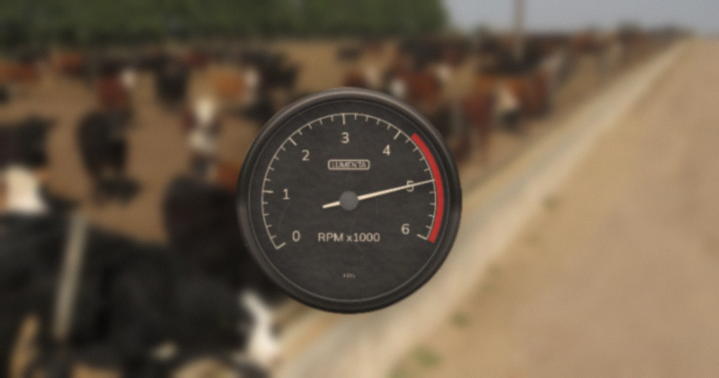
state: 5000 rpm
